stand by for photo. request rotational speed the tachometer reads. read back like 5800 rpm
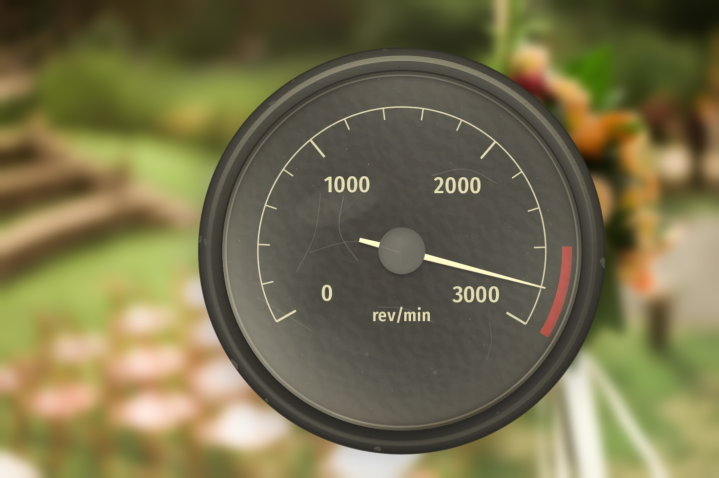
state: 2800 rpm
